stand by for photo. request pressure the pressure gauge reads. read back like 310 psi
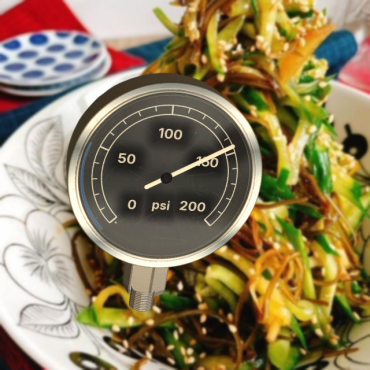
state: 145 psi
